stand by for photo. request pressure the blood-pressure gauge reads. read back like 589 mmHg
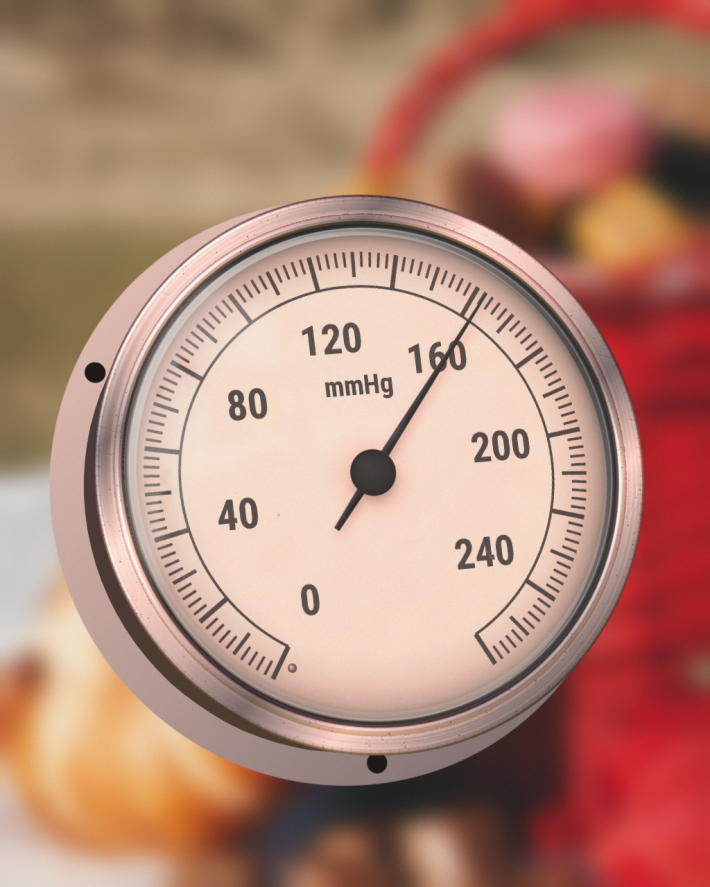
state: 162 mmHg
